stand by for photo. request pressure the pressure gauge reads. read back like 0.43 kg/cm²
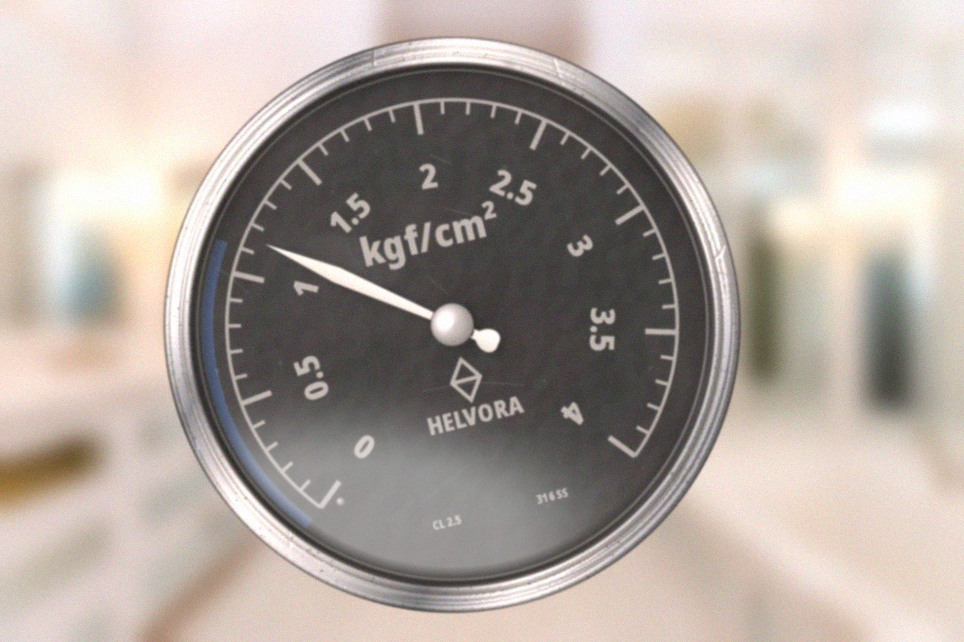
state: 1.15 kg/cm²
